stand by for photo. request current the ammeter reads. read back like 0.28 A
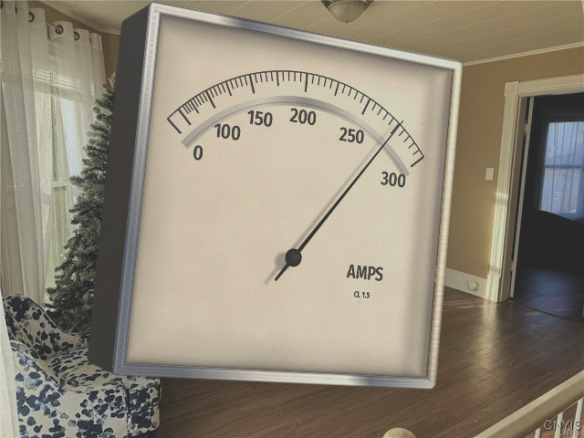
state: 275 A
